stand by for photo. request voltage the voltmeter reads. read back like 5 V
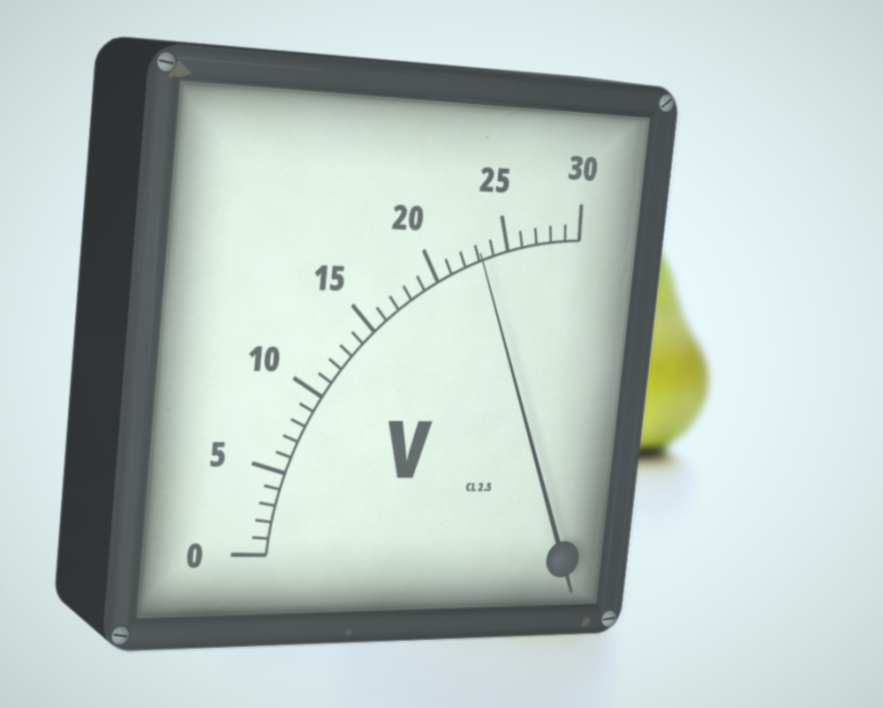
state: 23 V
